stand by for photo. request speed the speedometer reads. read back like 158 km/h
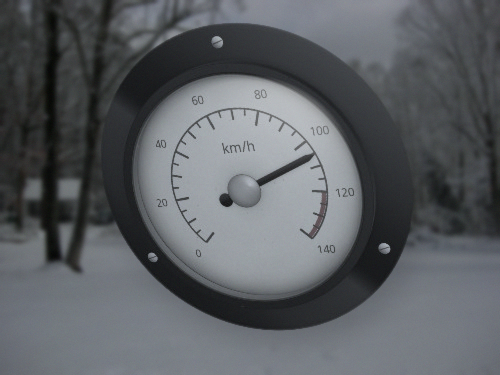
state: 105 km/h
